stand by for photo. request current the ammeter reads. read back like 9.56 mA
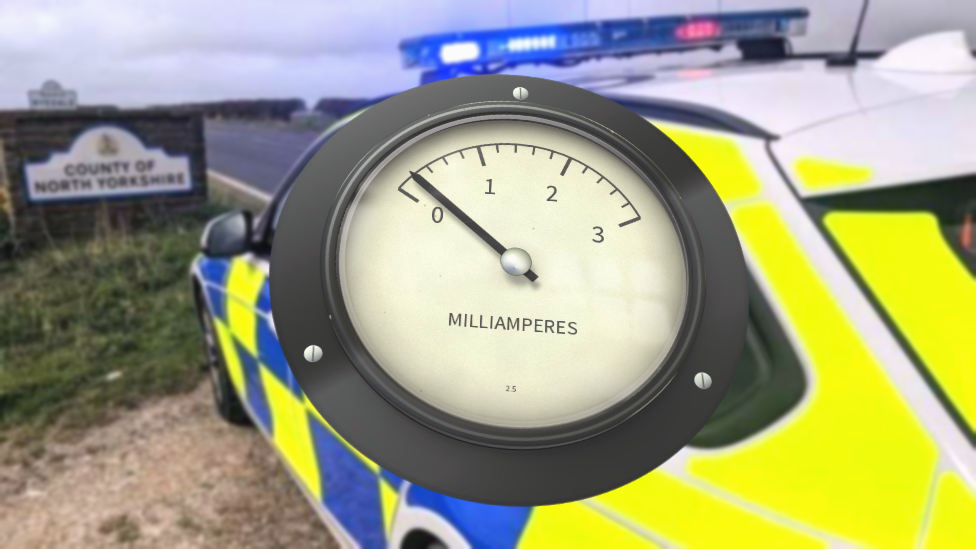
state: 0.2 mA
